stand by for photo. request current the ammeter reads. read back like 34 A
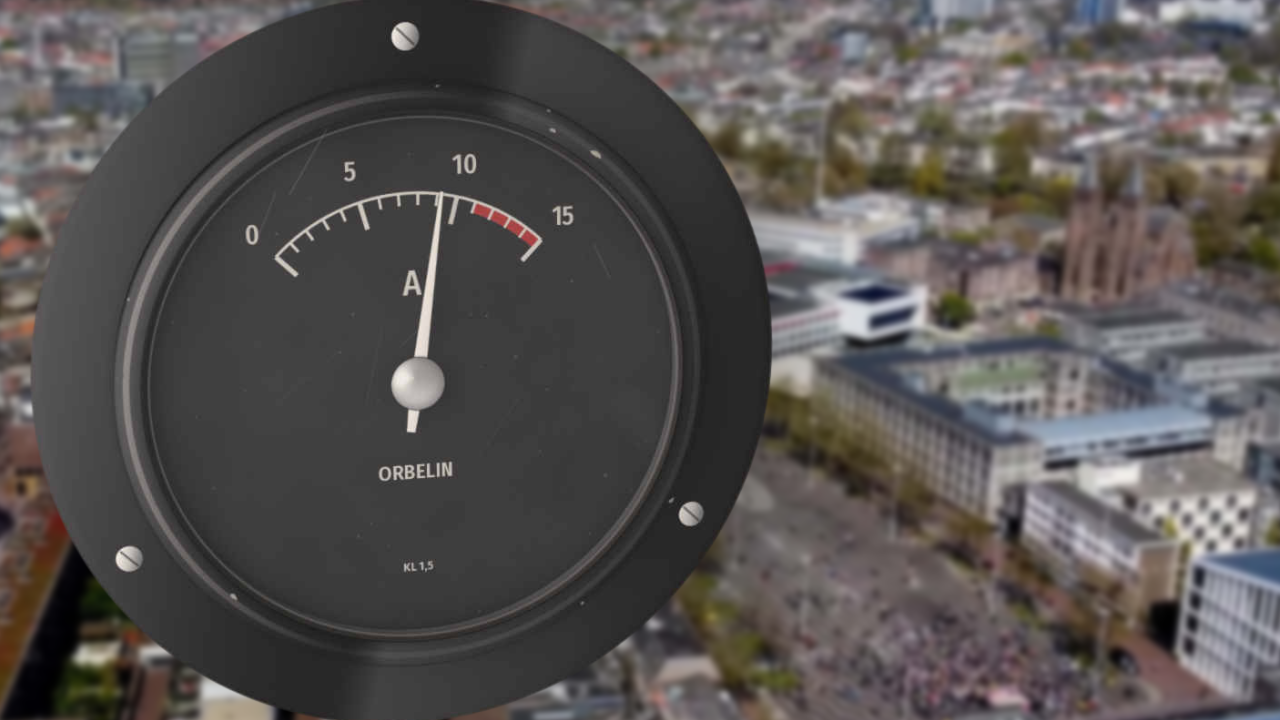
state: 9 A
